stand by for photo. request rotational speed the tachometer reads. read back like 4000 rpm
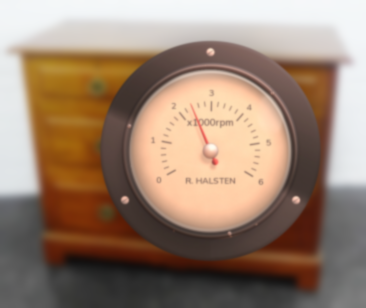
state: 2400 rpm
